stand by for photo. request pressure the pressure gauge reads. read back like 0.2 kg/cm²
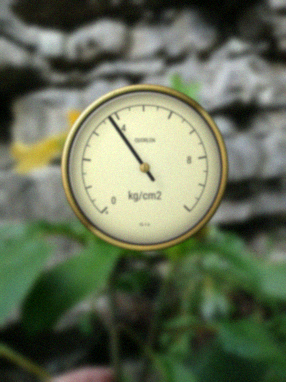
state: 3.75 kg/cm²
